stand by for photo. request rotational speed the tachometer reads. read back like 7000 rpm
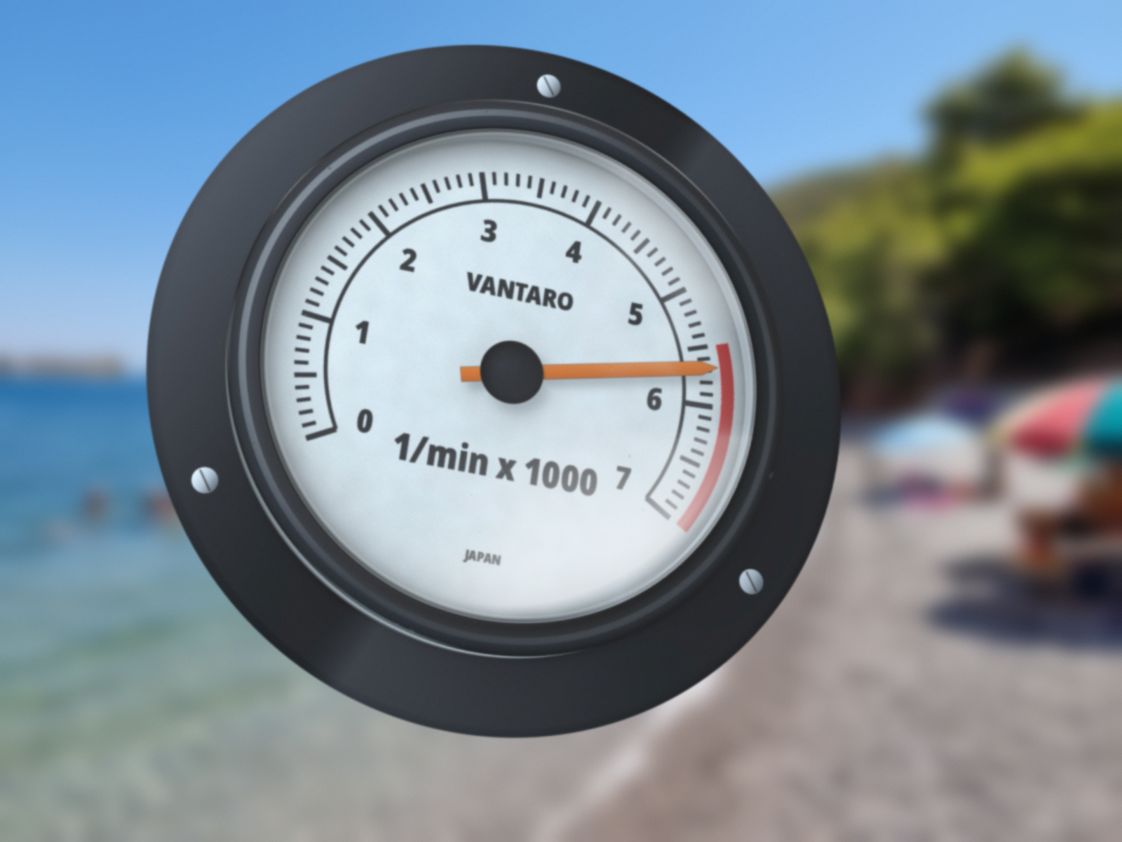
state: 5700 rpm
